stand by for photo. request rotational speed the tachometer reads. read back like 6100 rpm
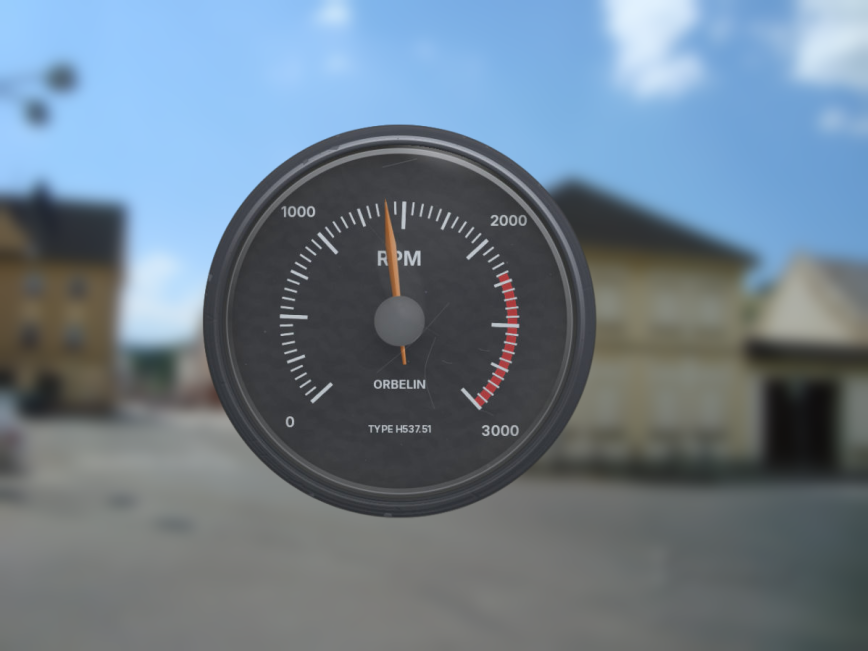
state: 1400 rpm
